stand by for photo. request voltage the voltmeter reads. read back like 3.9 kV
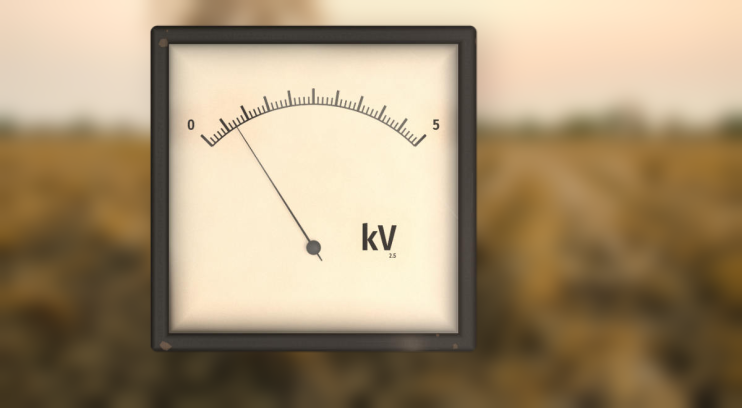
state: 0.7 kV
